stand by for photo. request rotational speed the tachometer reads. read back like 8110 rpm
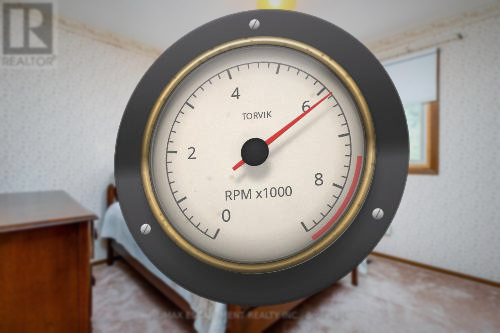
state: 6200 rpm
